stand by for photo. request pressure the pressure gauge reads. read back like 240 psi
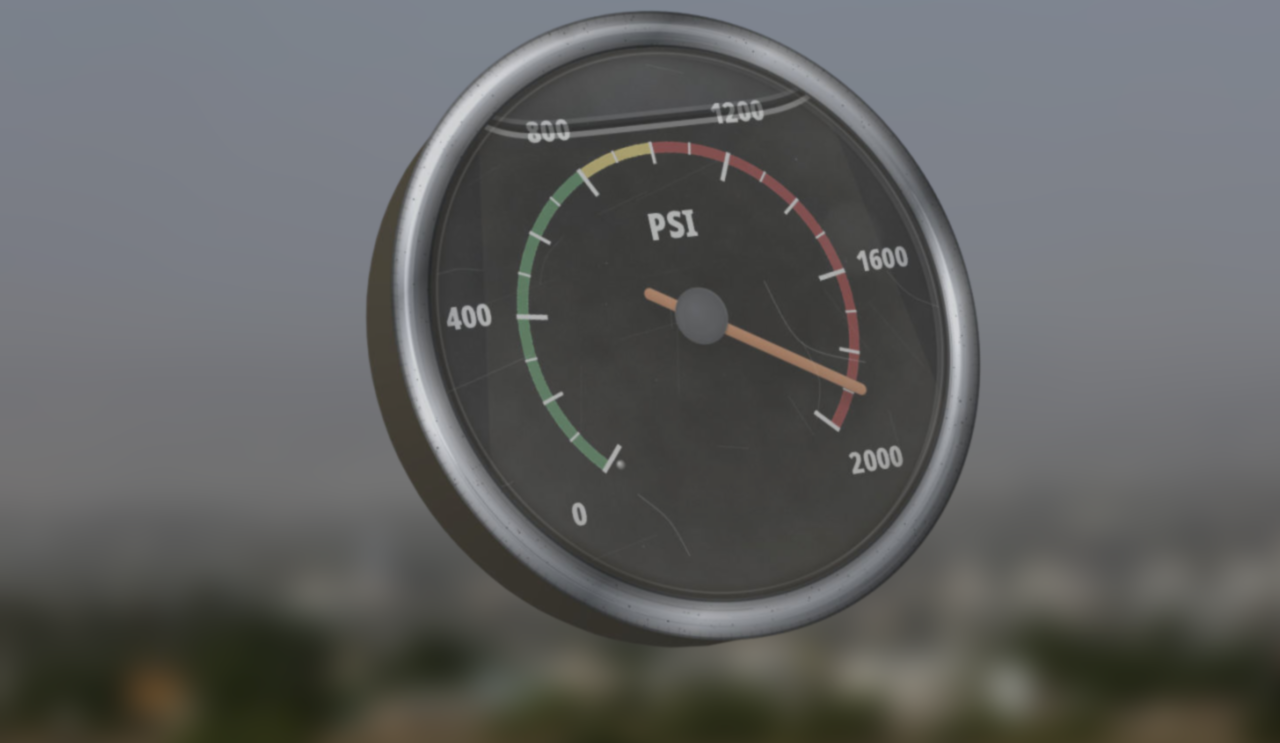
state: 1900 psi
